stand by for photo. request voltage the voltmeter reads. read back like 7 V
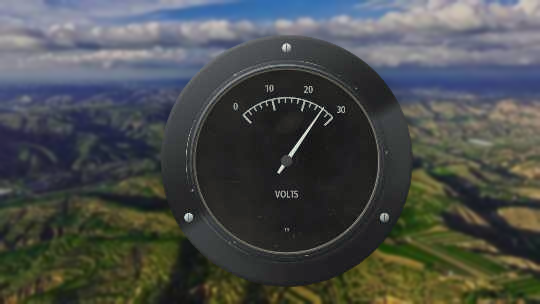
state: 26 V
